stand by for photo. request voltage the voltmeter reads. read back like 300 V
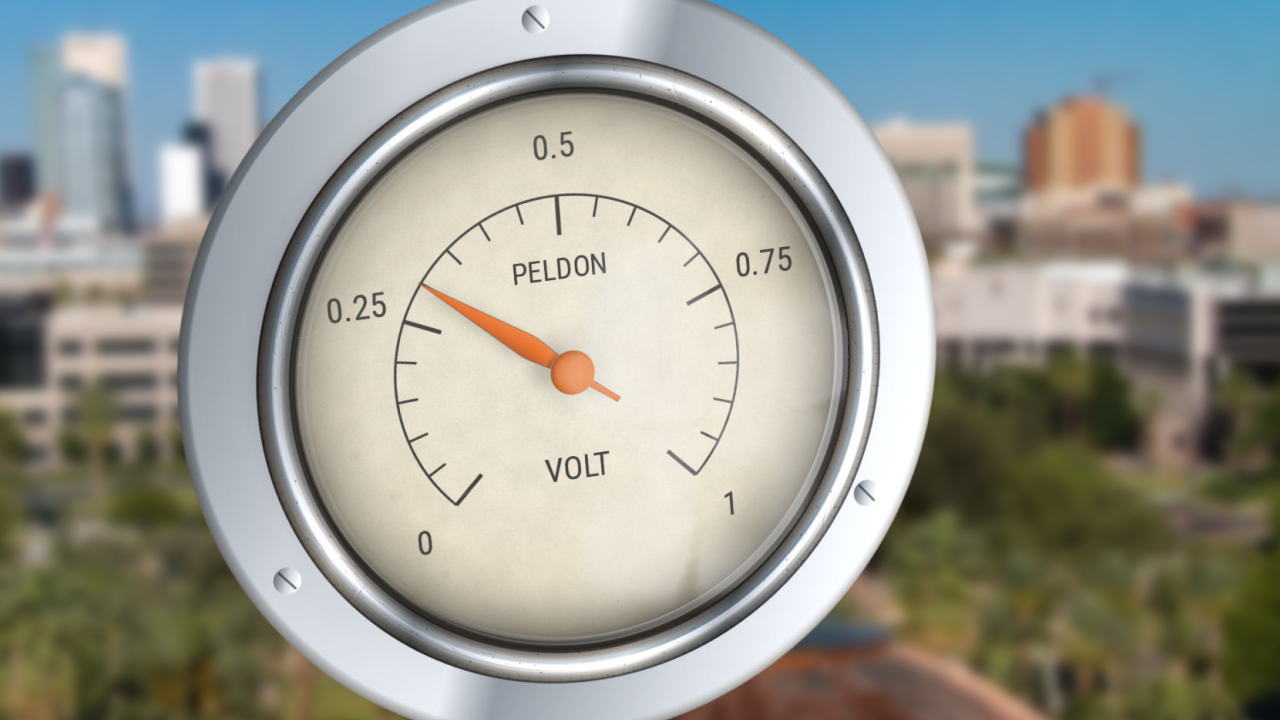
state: 0.3 V
